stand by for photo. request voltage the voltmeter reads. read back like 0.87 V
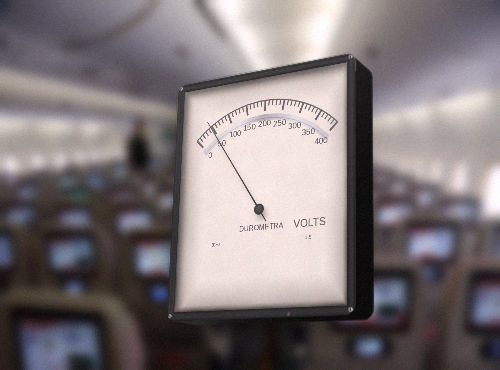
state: 50 V
